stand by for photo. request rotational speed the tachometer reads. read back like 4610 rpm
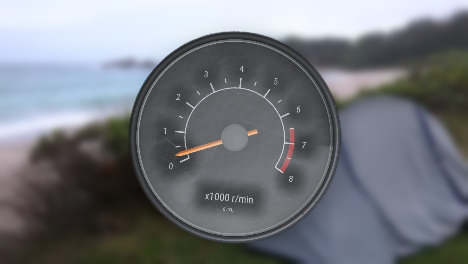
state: 250 rpm
